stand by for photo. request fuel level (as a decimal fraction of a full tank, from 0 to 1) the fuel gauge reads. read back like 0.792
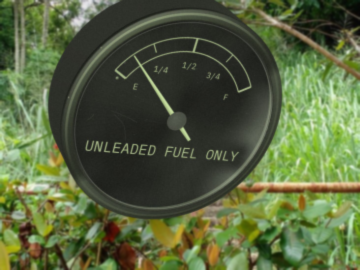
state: 0.125
